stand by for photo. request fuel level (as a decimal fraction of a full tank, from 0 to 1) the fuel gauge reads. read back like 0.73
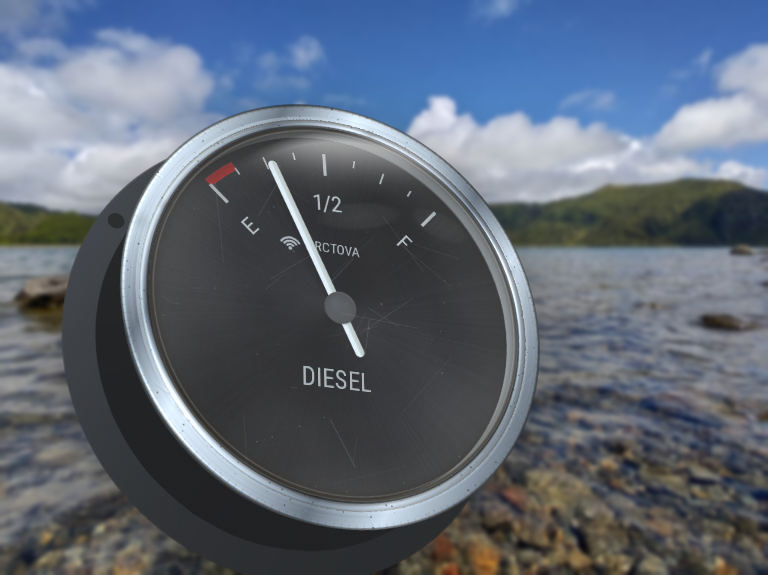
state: 0.25
